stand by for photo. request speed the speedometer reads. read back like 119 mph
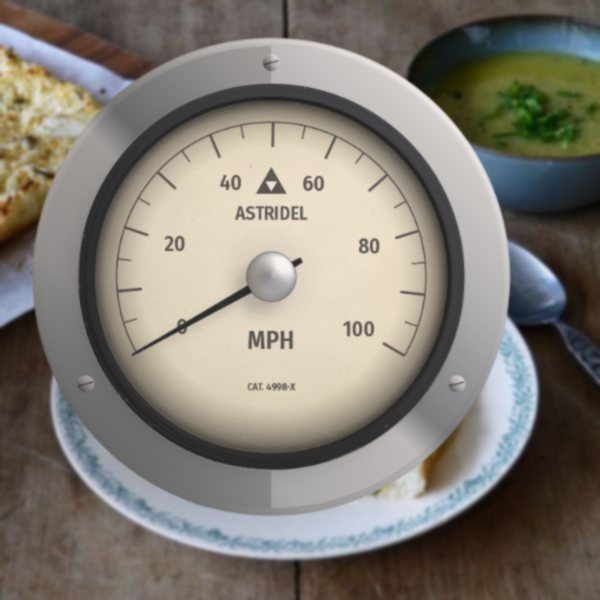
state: 0 mph
